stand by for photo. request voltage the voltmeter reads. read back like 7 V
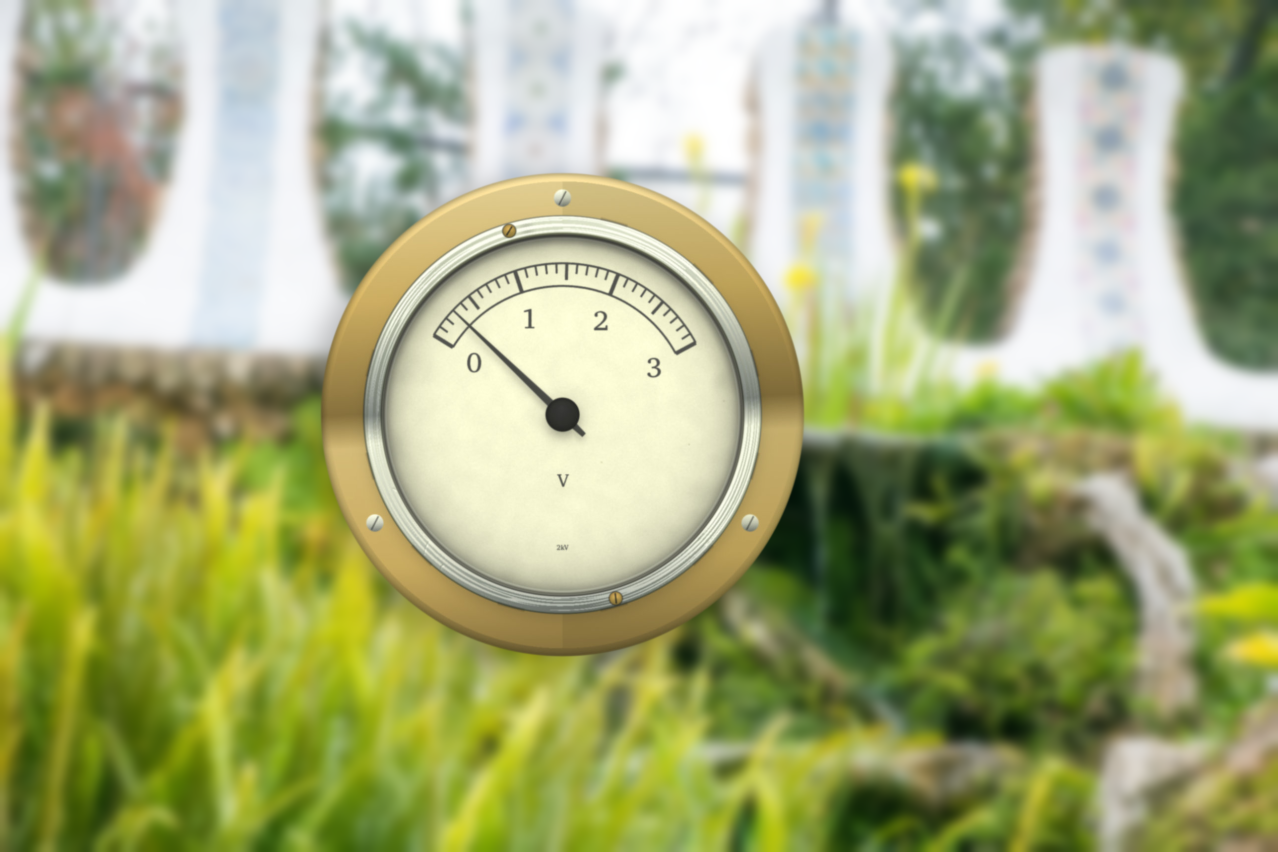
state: 0.3 V
